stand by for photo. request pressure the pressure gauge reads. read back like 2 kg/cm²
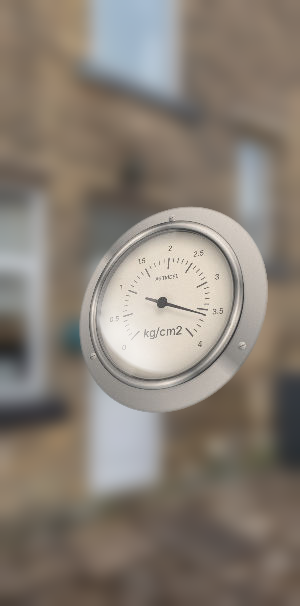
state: 3.6 kg/cm²
